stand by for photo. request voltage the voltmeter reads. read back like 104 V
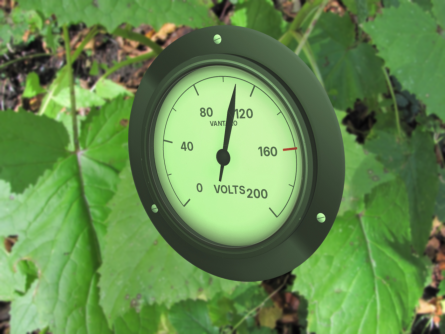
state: 110 V
